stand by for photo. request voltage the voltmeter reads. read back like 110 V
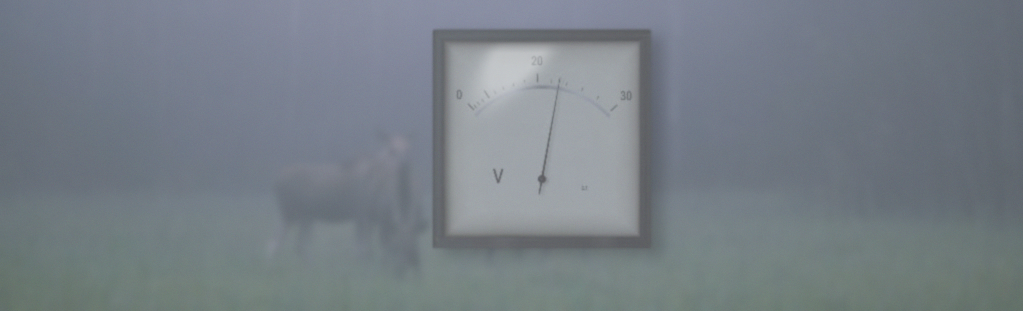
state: 23 V
